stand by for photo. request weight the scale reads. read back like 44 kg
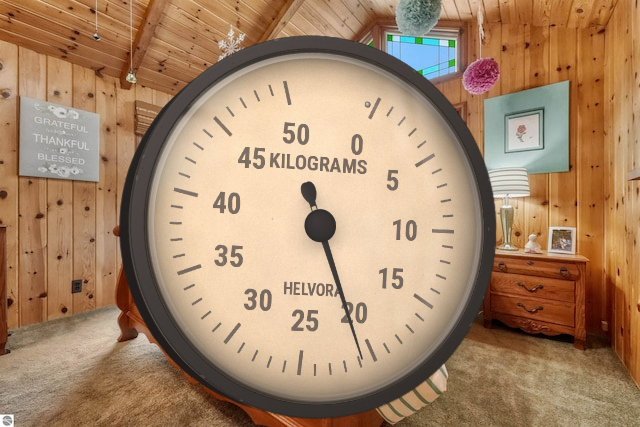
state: 21 kg
